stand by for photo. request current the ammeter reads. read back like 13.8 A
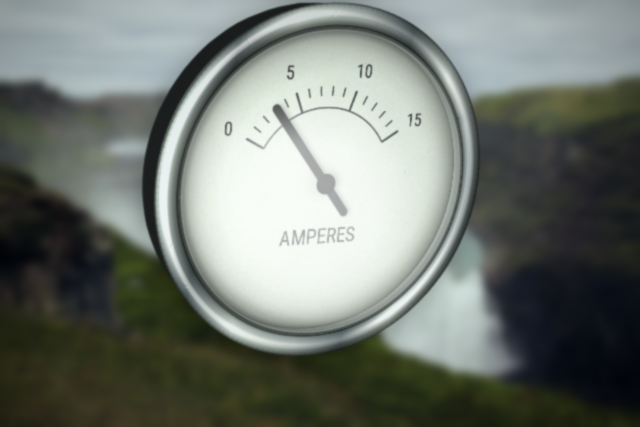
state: 3 A
